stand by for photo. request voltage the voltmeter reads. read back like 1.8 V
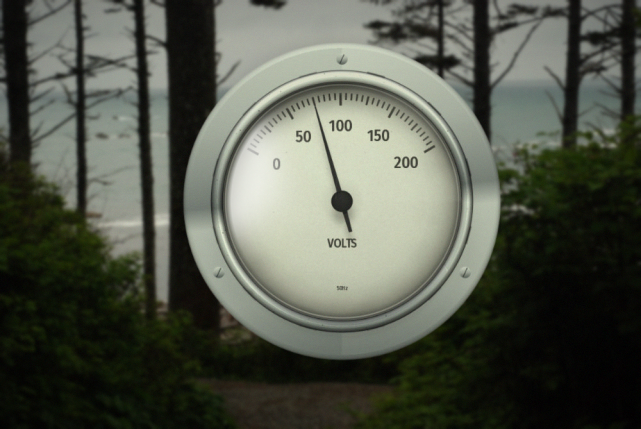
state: 75 V
